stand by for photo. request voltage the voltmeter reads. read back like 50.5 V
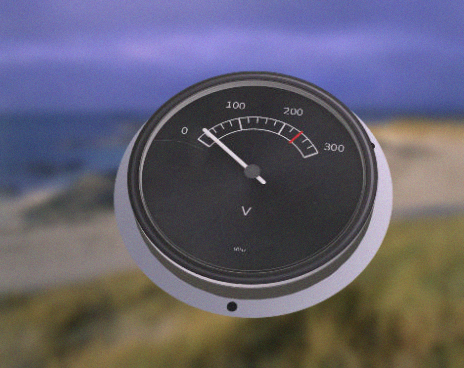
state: 20 V
